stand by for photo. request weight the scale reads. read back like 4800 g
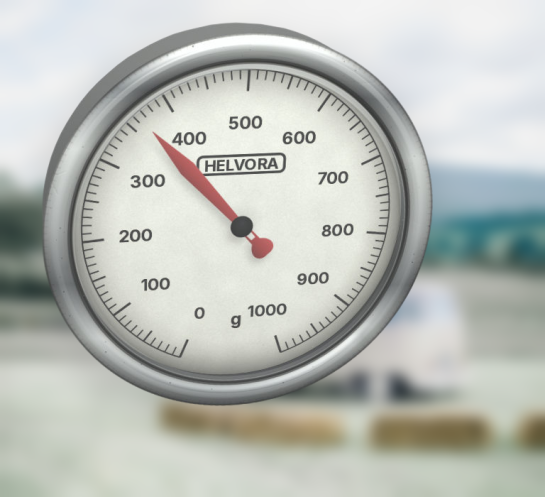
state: 365 g
